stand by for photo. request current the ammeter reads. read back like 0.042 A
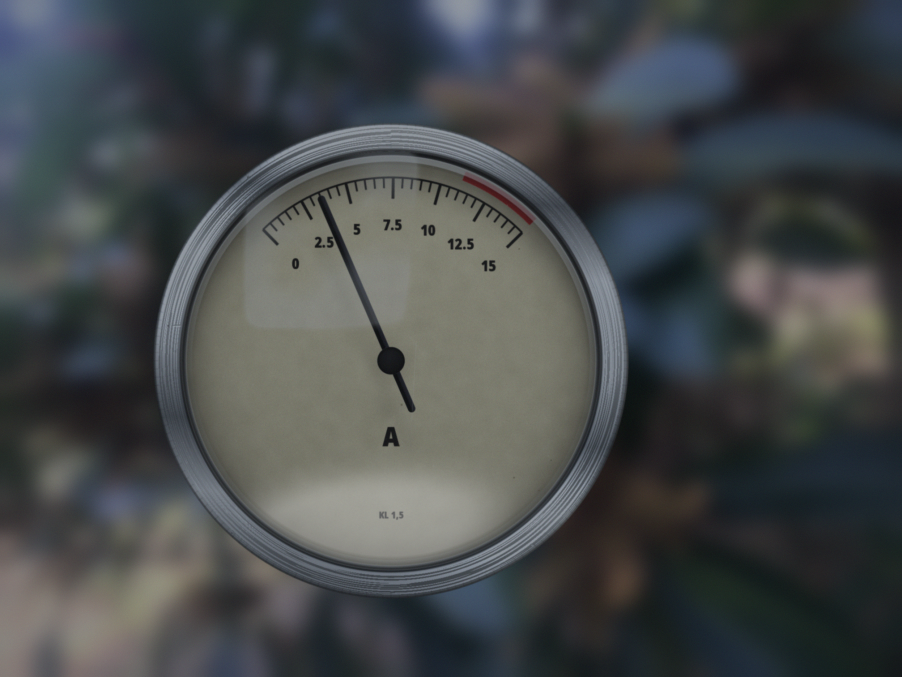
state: 3.5 A
